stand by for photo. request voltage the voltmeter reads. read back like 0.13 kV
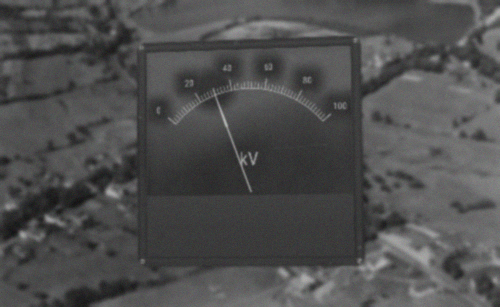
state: 30 kV
